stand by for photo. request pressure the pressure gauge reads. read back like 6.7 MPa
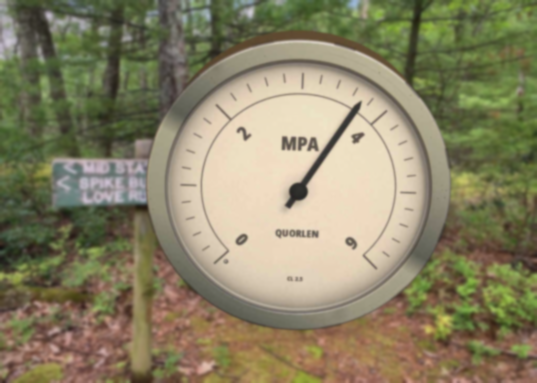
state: 3.7 MPa
